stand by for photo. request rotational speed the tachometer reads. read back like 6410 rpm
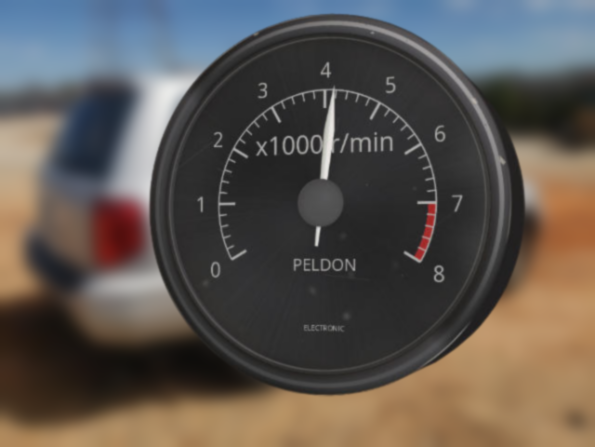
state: 4200 rpm
